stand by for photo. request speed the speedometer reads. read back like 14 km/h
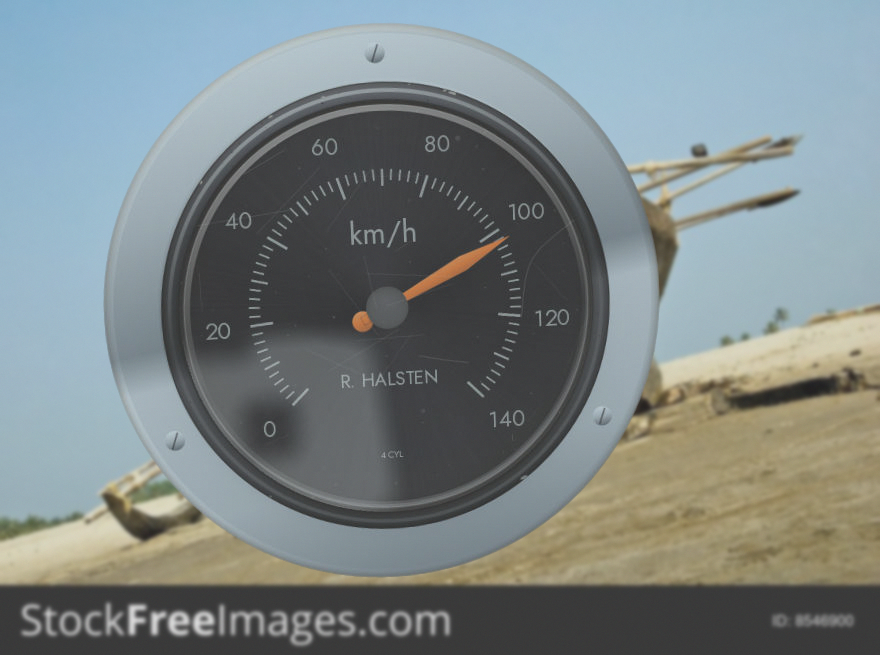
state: 102 km/h
